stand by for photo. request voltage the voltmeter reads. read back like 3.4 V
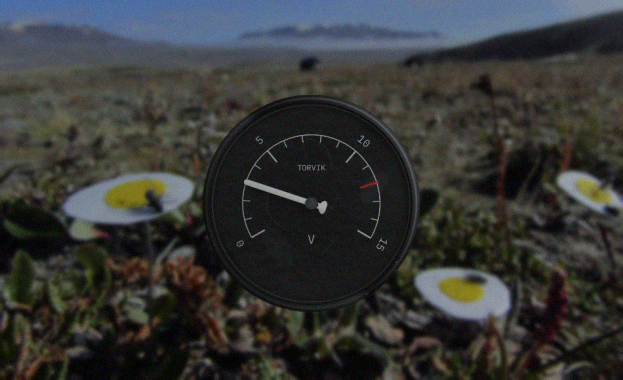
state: 3 V
